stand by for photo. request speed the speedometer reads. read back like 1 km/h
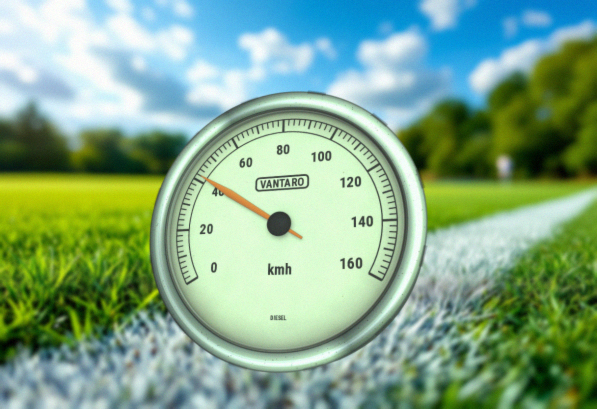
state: 42 km/h
